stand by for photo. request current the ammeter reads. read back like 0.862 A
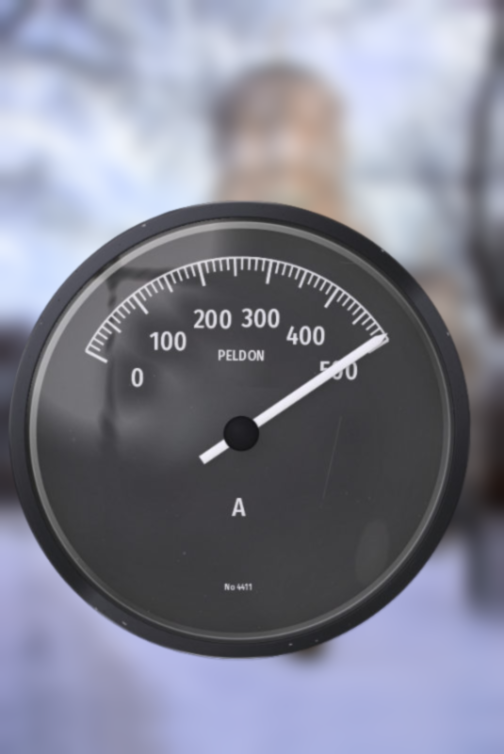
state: 490 A
